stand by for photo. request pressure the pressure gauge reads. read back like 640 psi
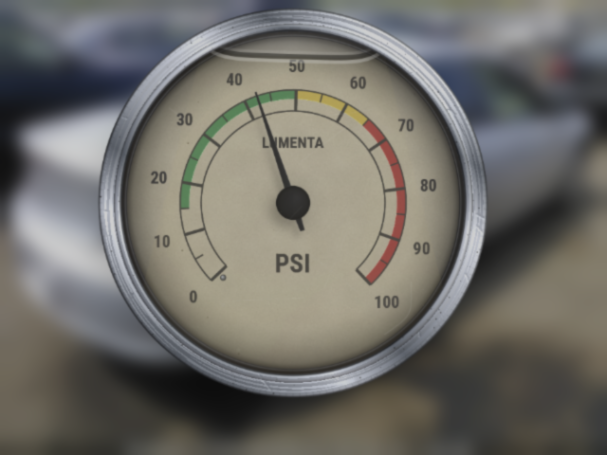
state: 42.5 psi
